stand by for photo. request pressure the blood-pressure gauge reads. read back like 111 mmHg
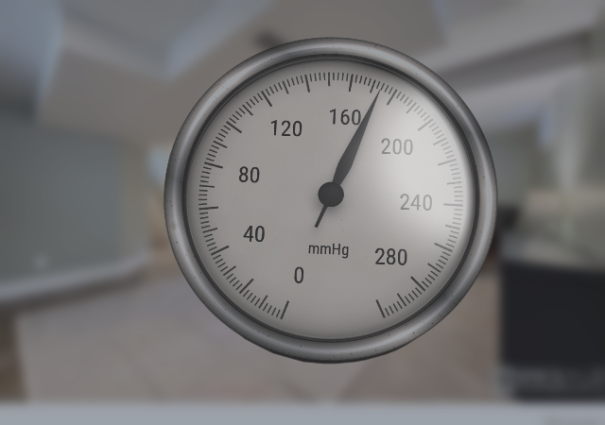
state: 174 mmHg
